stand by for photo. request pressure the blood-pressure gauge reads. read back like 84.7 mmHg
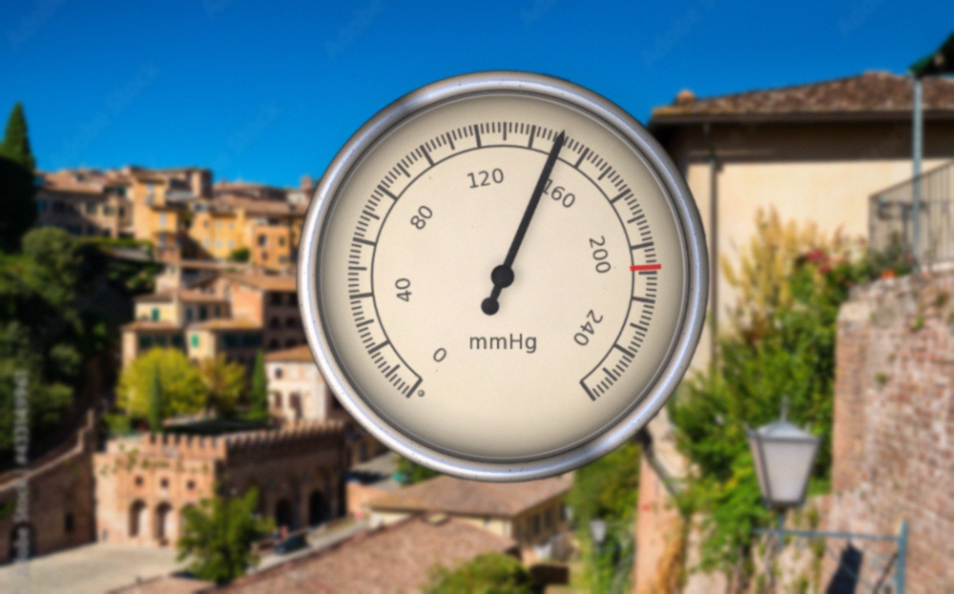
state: 150 mmHg
